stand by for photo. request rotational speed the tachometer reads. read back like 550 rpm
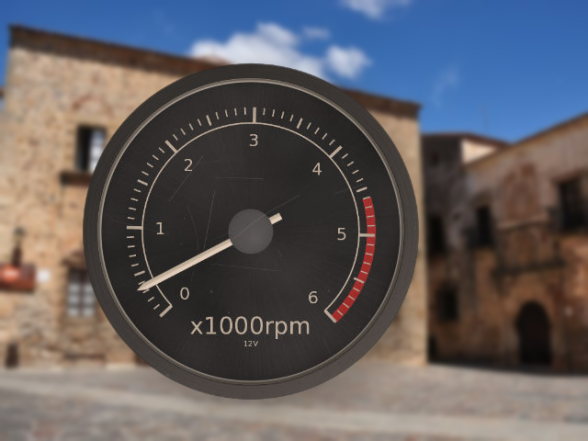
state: 350 rpm
